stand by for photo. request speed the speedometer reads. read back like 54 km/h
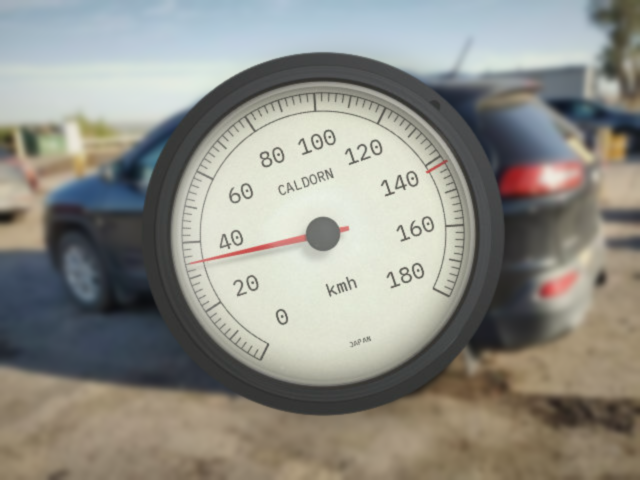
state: 34 km/h
